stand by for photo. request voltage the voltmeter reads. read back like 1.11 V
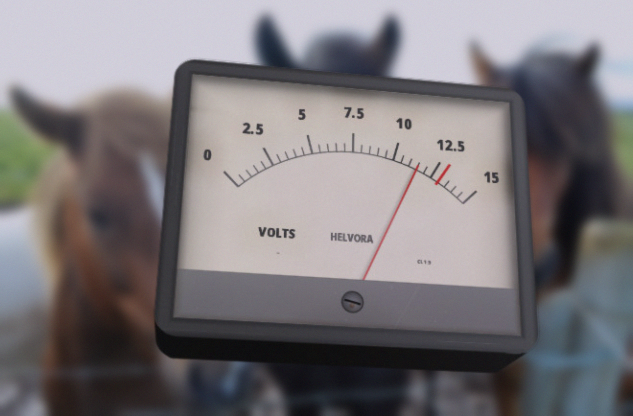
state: 11.5 V
